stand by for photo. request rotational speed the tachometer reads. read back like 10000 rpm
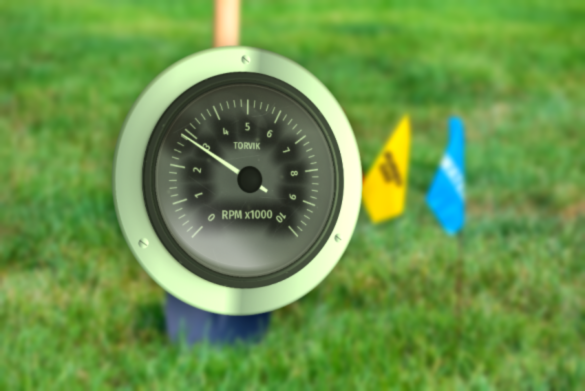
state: 2800 rpm
